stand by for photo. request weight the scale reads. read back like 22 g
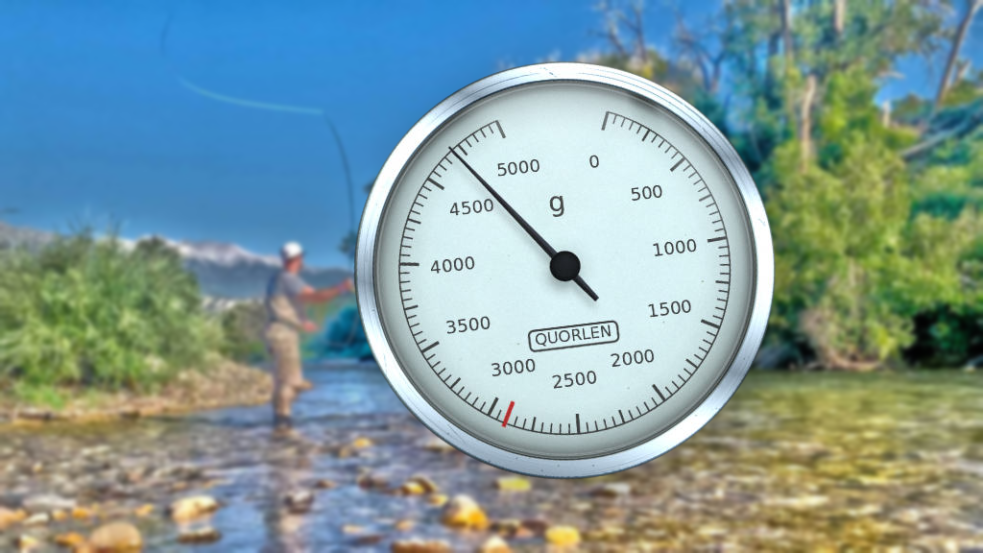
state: 4700 g
